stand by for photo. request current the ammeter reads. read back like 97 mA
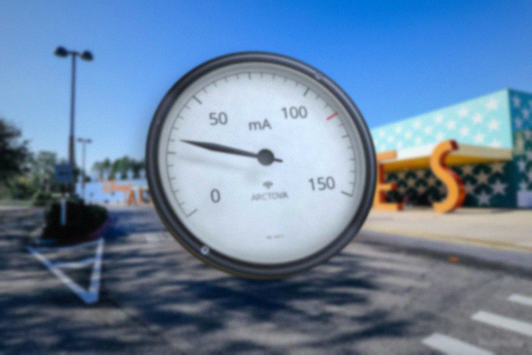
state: 30 mA
